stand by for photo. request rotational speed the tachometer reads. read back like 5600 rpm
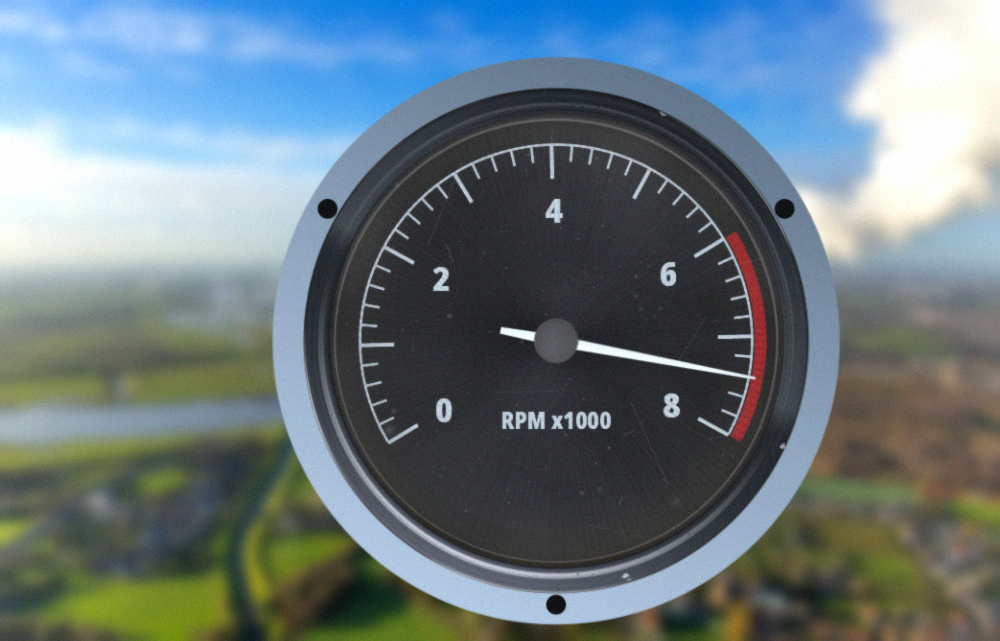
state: 7400 rpm
